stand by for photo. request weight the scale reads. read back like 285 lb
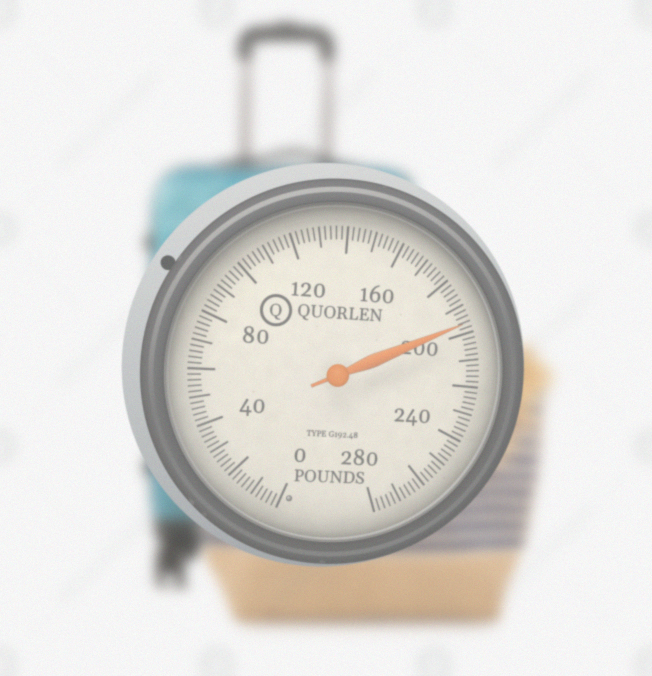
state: 196 lb
